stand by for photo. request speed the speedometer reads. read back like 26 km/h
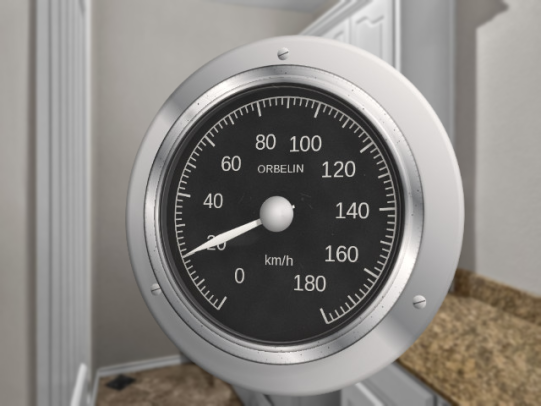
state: 20 km/h
